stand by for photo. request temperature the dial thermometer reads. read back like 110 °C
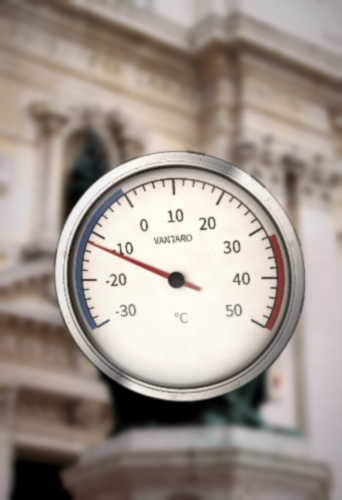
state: -12 °C
